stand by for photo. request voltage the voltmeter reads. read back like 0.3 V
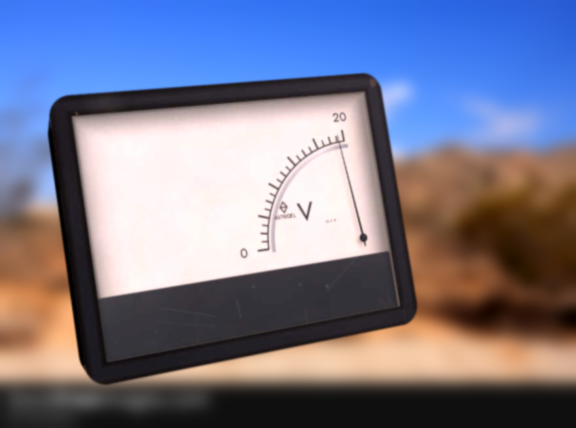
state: 19 V
